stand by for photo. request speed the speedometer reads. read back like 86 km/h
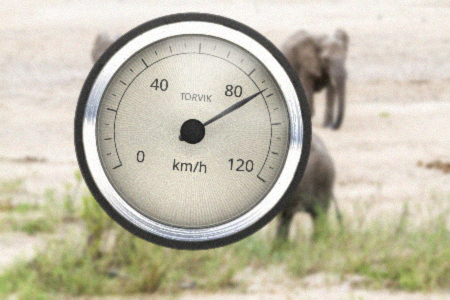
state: 87.5 km/h
